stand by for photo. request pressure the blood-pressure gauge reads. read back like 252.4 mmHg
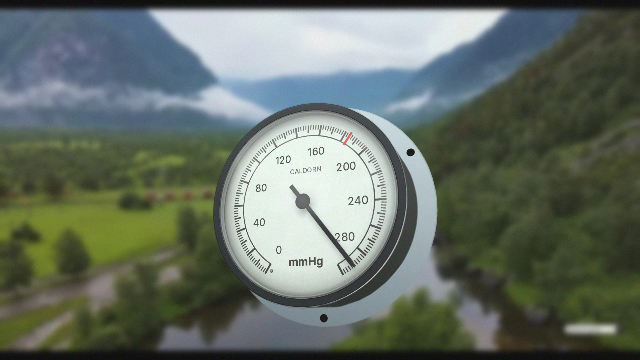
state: 290 mmHg
